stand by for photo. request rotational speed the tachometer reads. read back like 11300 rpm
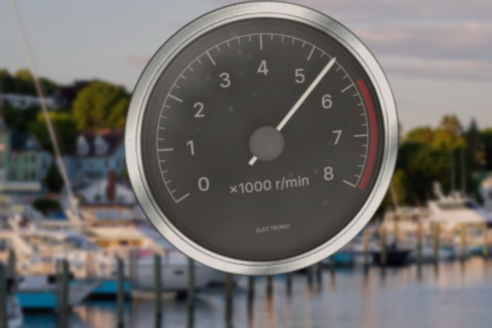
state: 5400 rpm
